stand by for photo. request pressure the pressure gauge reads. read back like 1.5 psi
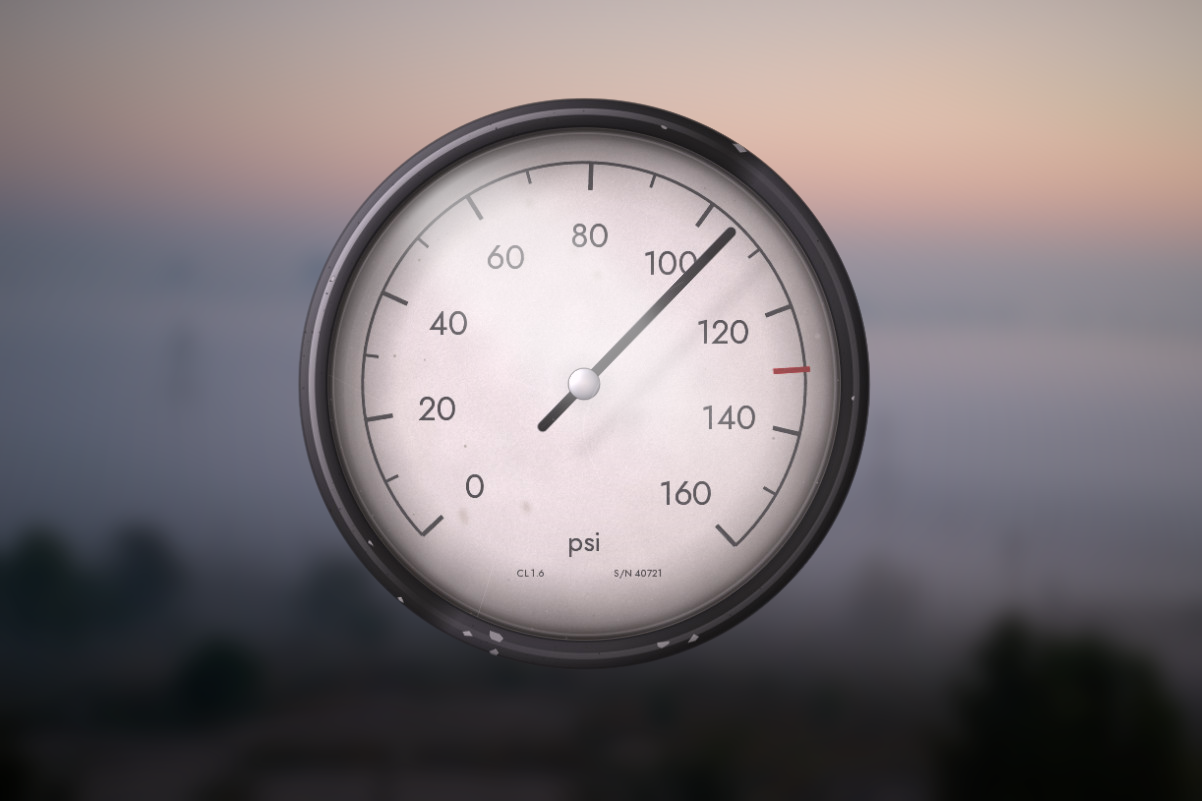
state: 105 psi
